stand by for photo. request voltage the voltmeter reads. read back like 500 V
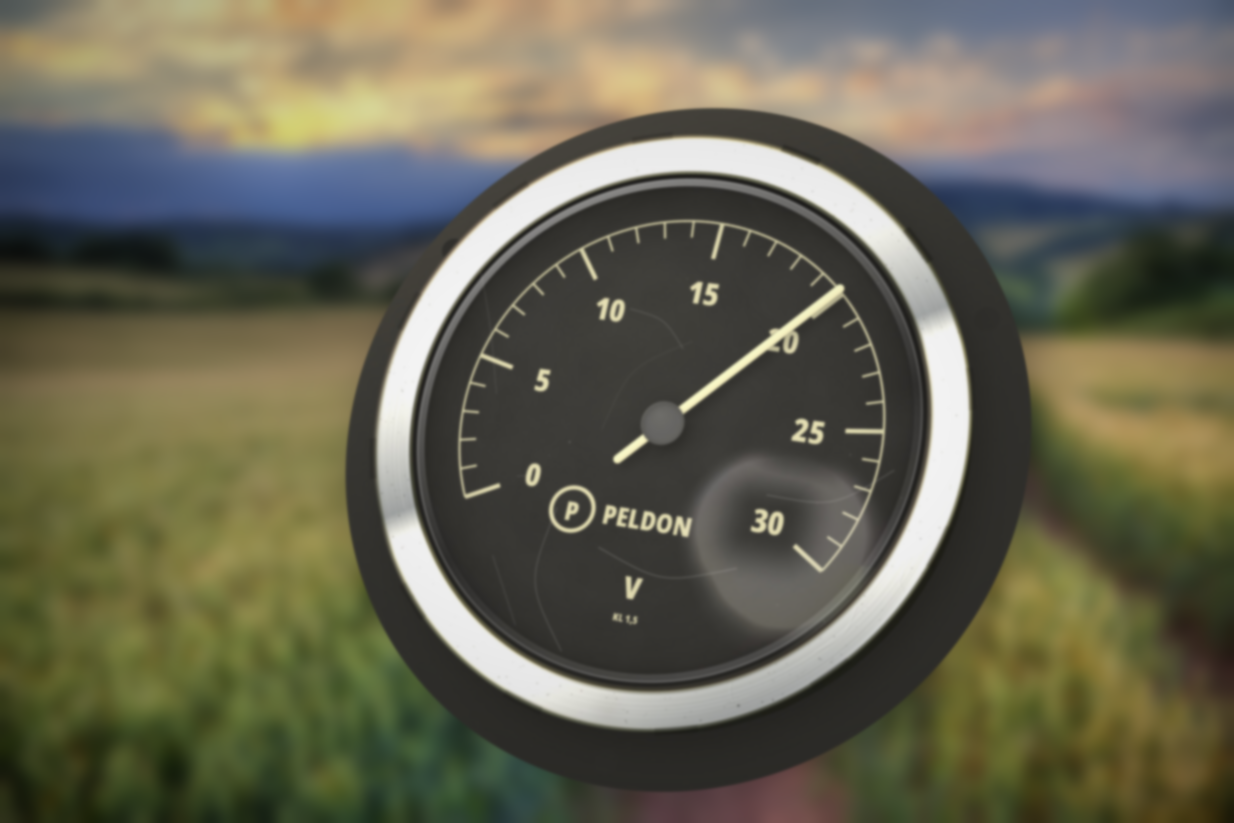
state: 20 V
